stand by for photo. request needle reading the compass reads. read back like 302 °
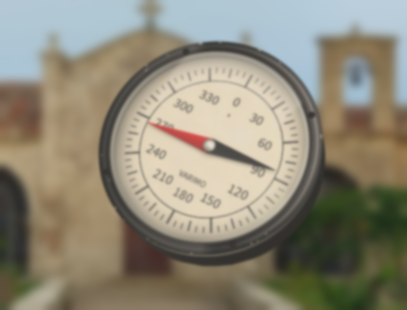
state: 265 °
